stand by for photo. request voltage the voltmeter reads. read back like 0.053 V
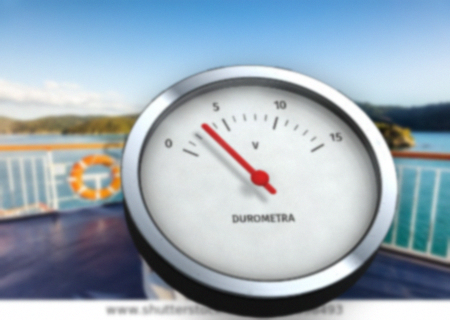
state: 3 V
